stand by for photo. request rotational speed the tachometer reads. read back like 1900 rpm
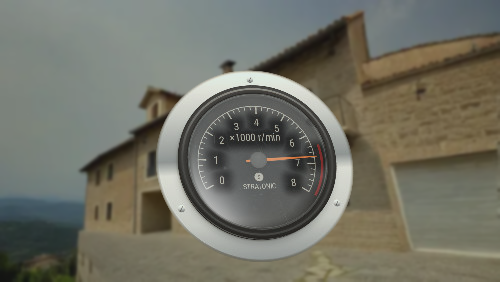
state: 6800 rpm
